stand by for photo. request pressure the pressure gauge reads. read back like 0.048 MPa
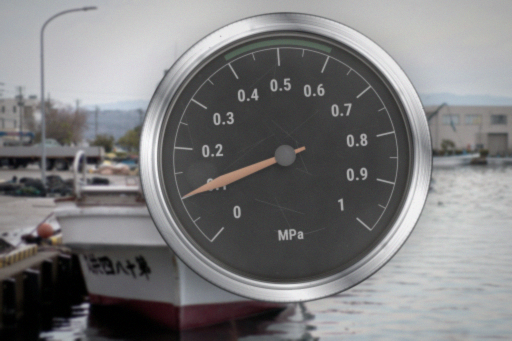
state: 0.1 MPa
